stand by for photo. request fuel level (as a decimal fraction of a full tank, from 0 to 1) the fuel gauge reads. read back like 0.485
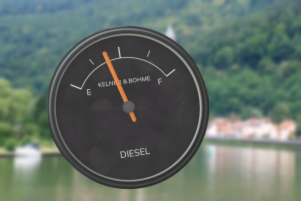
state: 0.375
